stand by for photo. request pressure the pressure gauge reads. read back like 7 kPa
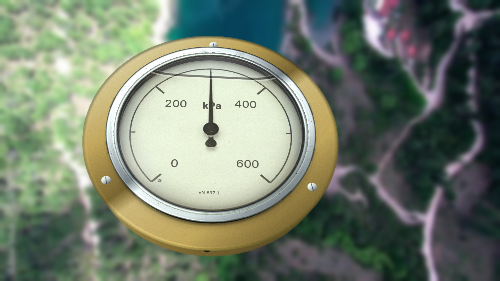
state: 300 kPa
